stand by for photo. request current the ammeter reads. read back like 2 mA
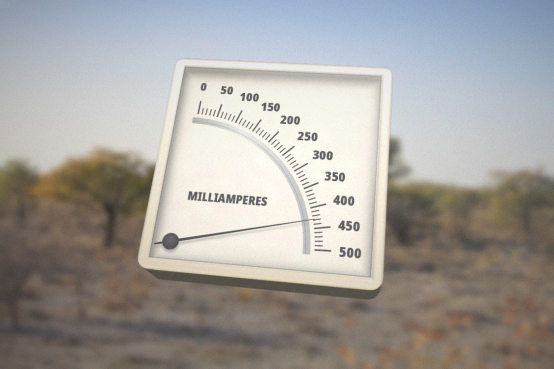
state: 430 mA
